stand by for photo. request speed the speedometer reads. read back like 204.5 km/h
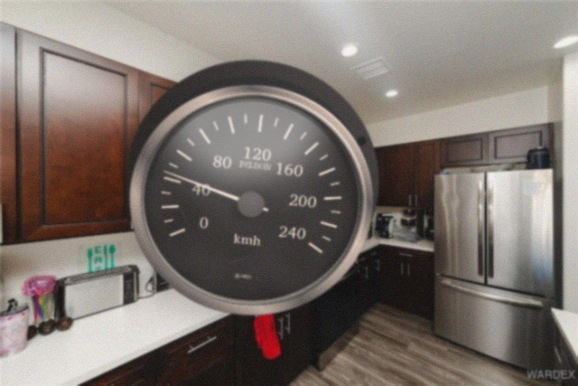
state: 45 km/h
